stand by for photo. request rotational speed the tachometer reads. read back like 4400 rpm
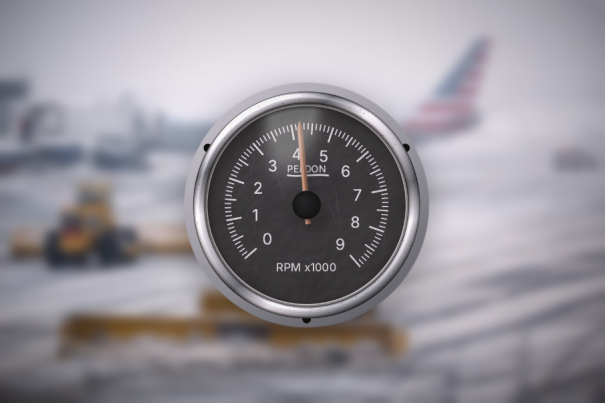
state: 4200 rpm
